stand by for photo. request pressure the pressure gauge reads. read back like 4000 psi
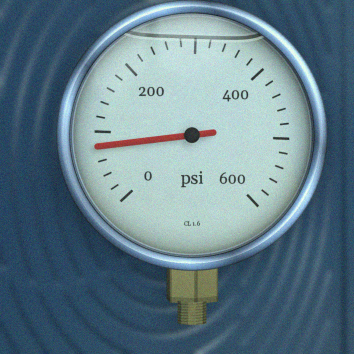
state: 80 psi
